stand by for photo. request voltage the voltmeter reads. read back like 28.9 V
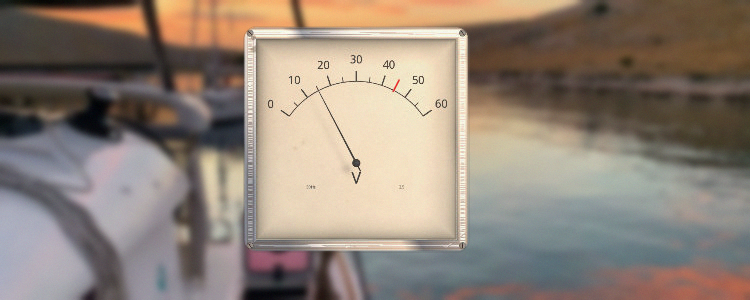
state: 15 V
